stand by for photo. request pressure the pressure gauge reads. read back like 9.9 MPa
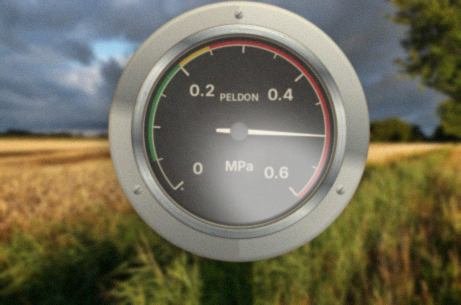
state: 0.5 MPa
